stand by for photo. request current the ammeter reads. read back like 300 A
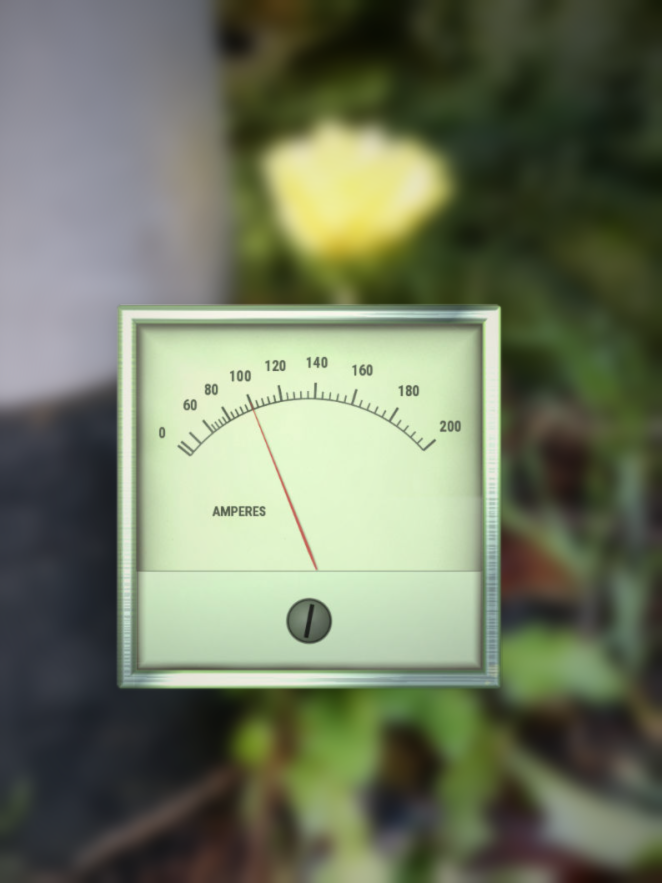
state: 100 A
